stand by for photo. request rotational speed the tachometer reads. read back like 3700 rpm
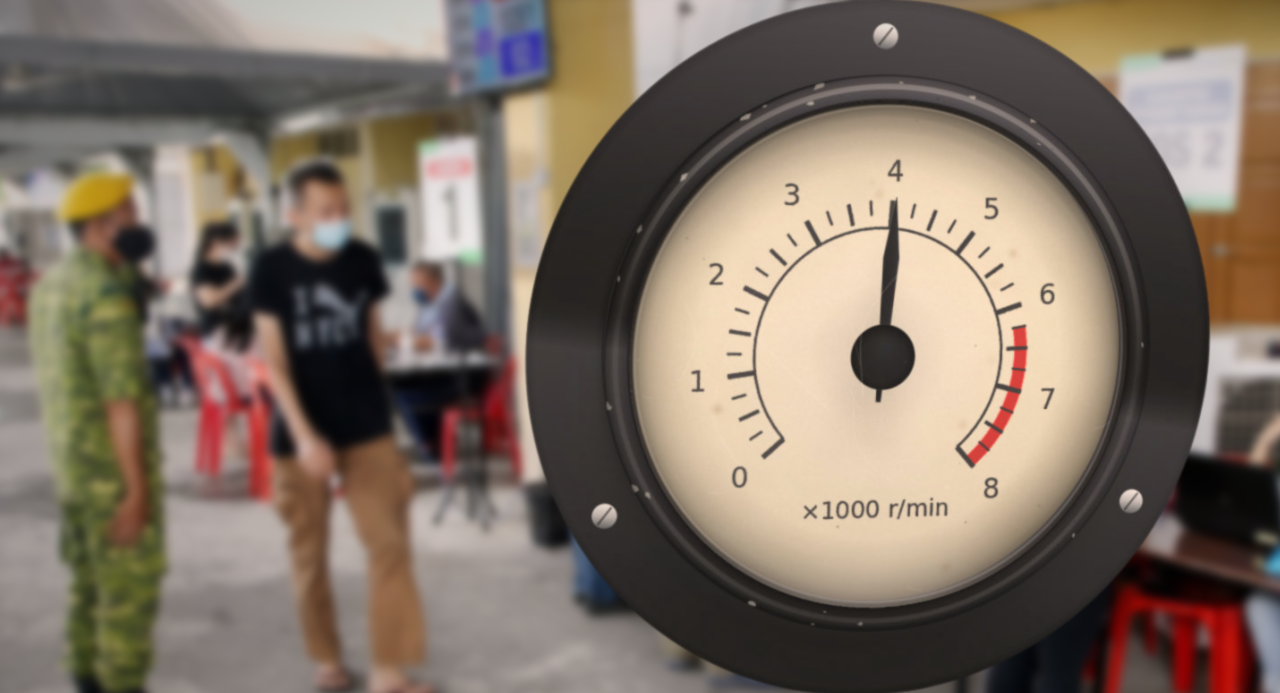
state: 4000 rpm
